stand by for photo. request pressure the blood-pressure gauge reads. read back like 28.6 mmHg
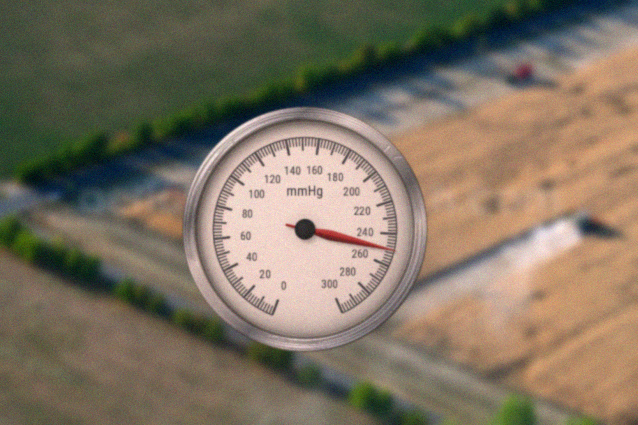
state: 250 mmHg
